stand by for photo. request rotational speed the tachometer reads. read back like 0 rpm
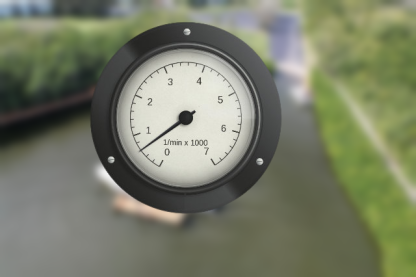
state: 600 rpm
